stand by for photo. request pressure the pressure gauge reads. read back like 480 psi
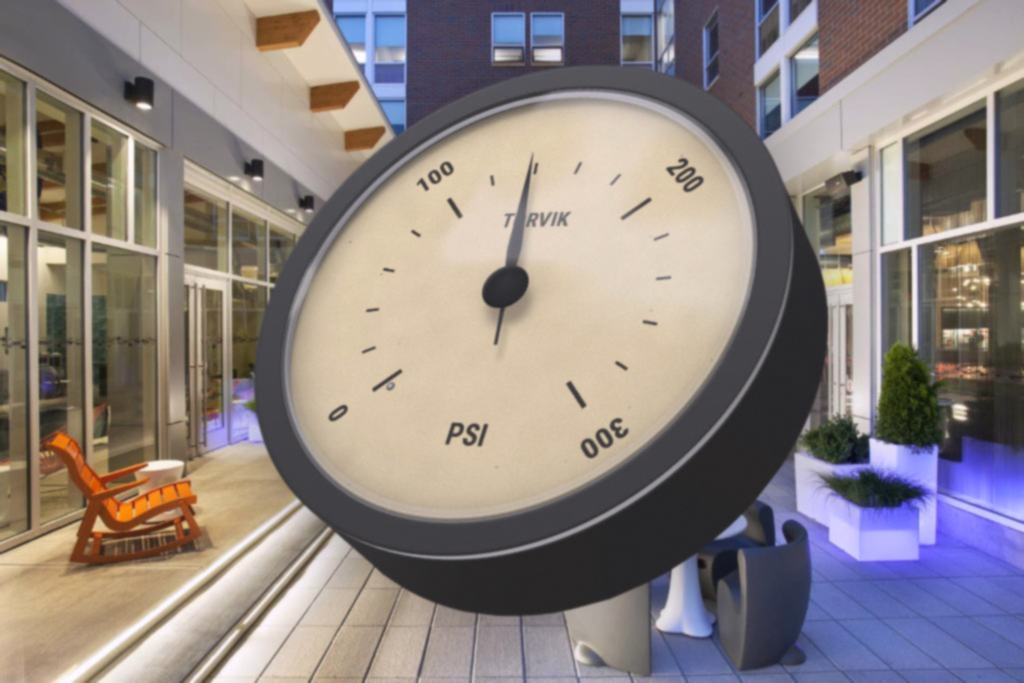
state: 140 psi
